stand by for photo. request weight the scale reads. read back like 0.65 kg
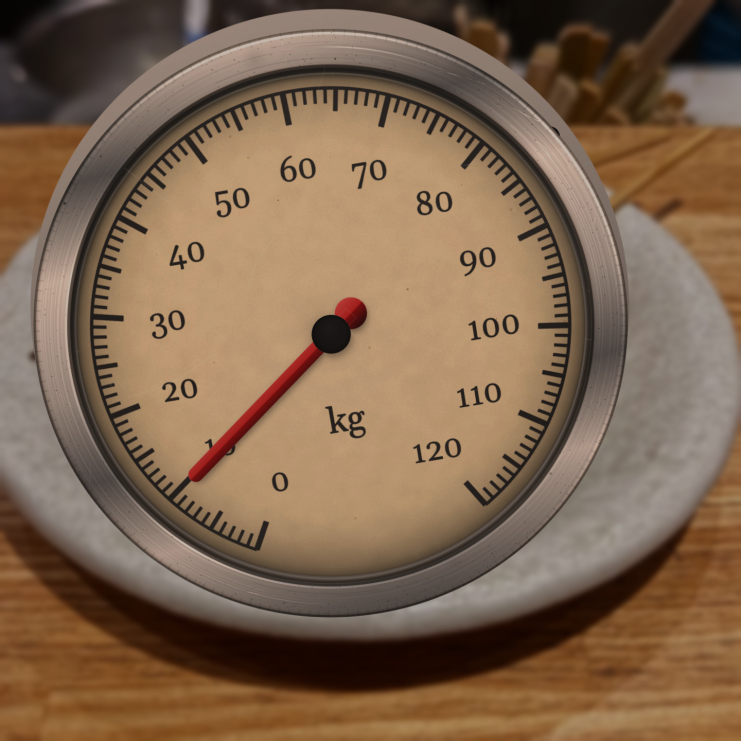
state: 10 kg
